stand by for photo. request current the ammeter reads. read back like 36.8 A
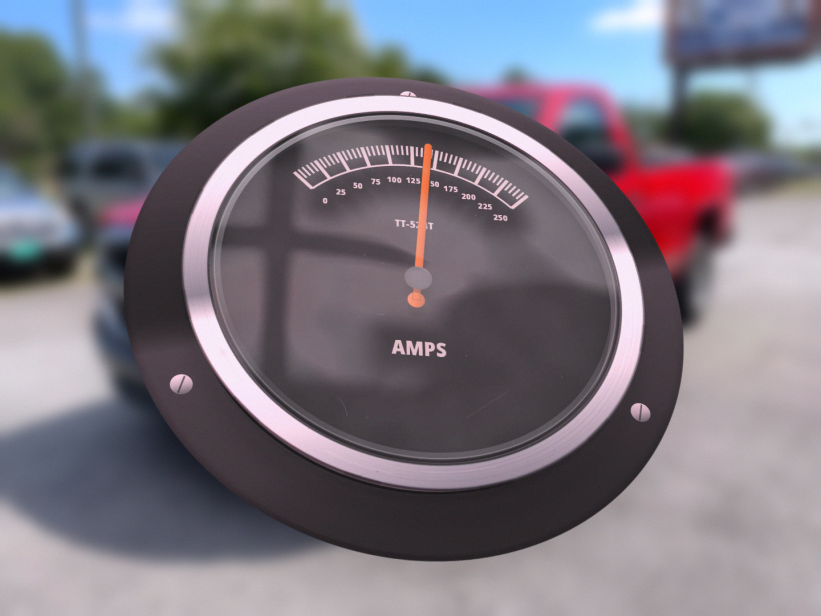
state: 140 A
